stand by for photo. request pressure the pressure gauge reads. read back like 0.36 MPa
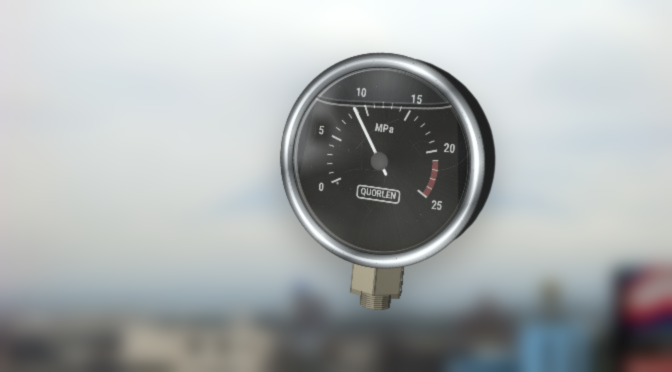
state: 9 MPa
